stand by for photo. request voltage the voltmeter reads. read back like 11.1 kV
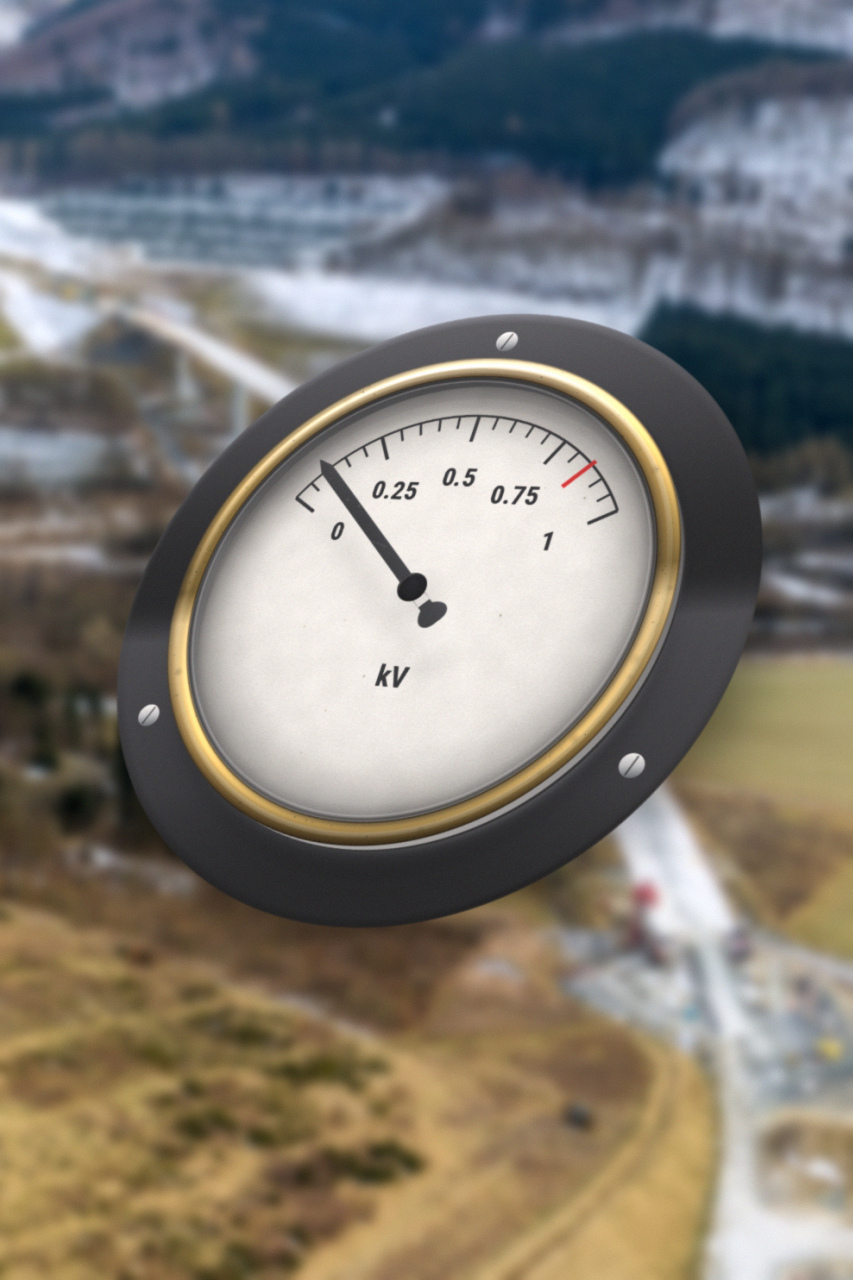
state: 0.1 kV
